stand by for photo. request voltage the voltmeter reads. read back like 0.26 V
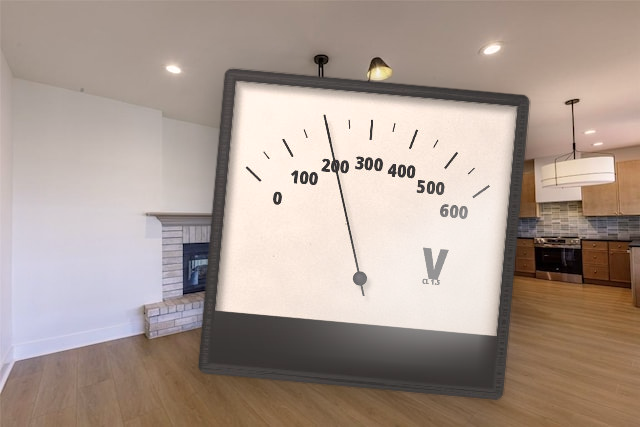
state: 200 V
